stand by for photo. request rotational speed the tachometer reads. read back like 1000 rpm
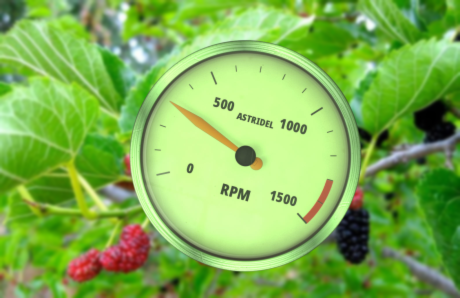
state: 300 rpm
